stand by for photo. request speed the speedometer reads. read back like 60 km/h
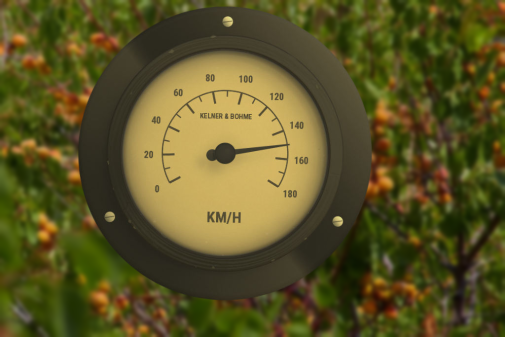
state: 150 km/h
